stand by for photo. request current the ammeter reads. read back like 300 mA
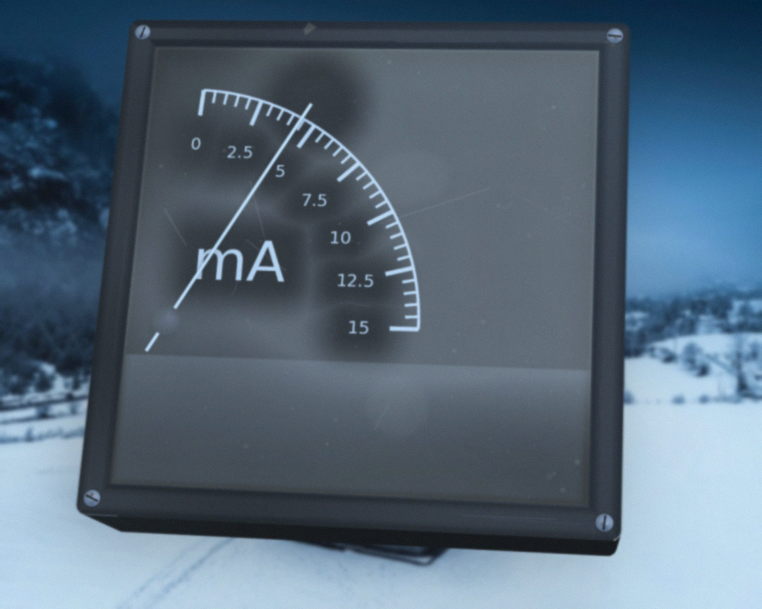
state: 4.5 mA
